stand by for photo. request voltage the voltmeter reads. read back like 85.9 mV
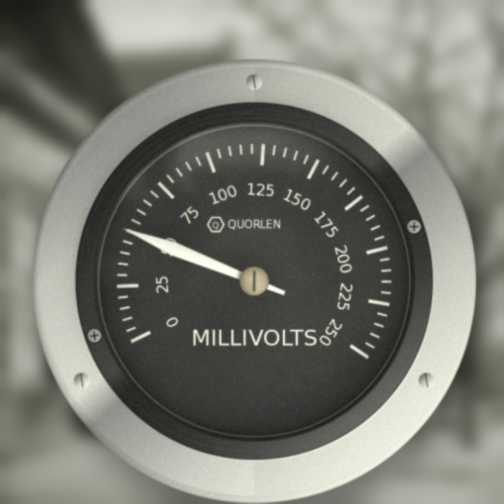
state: 50 mV
